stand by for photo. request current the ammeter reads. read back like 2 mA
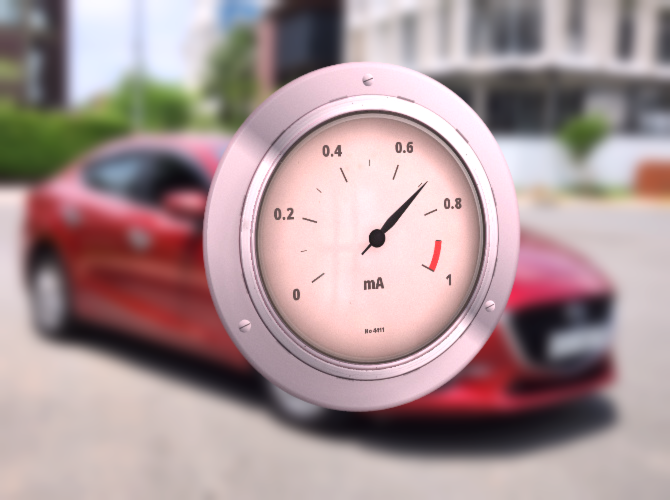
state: 0.7 mA
